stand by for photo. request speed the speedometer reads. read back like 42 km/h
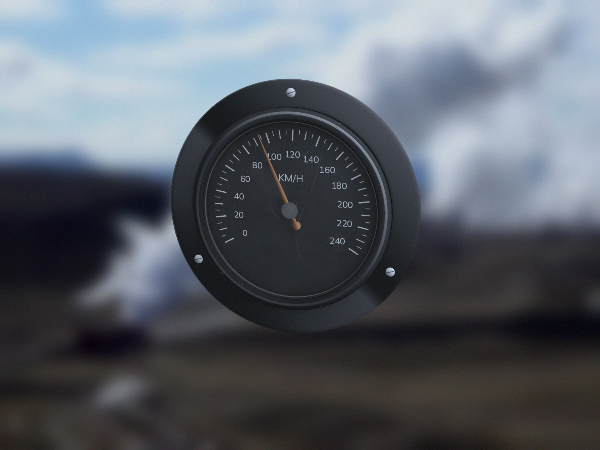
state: 95 km/h
